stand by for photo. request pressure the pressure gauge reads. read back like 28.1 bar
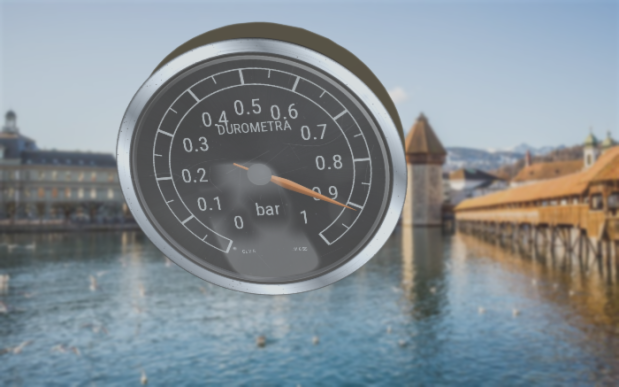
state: 0.9 bar
